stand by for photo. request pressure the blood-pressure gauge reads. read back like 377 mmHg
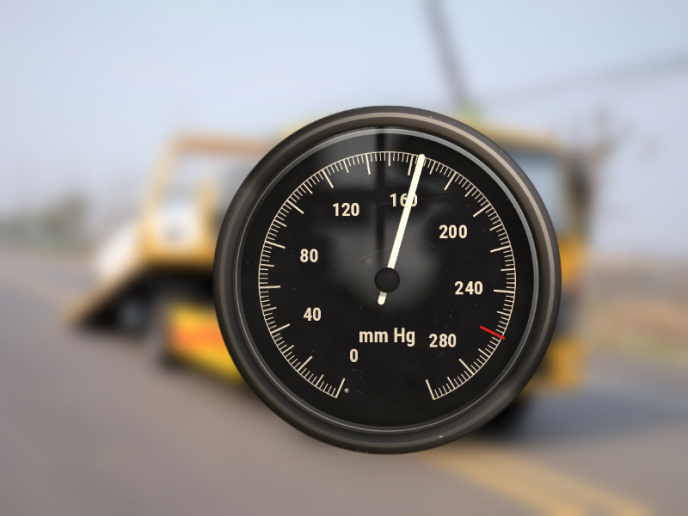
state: 164 mmHg
